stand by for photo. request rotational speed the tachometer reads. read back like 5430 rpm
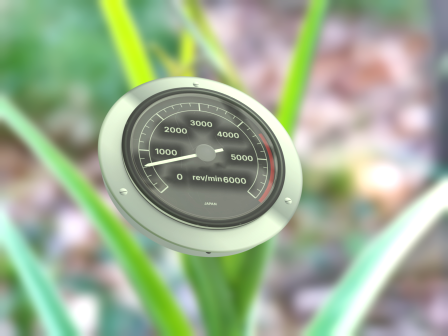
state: 600 rpm
